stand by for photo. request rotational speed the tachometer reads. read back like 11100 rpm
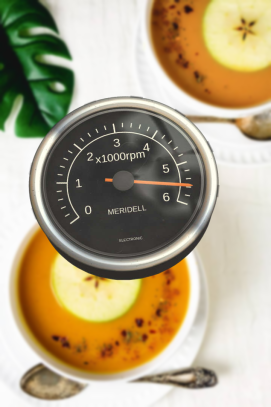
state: 5600 rpm
